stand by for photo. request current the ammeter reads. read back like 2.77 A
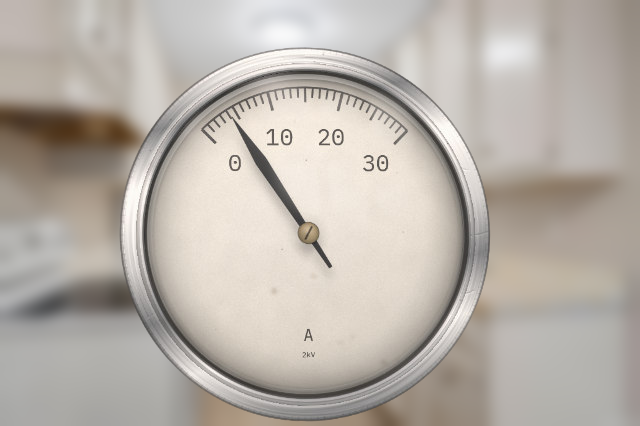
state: 4 A
